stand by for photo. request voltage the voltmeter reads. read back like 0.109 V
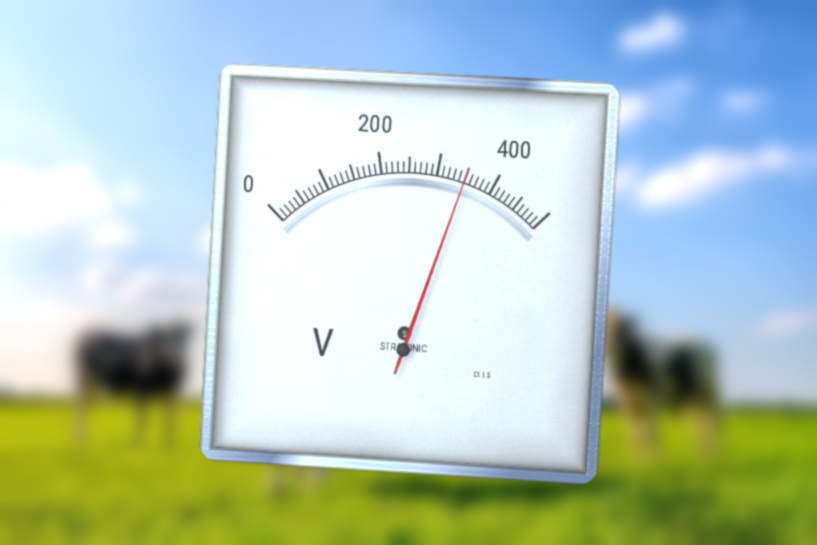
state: 350 V
